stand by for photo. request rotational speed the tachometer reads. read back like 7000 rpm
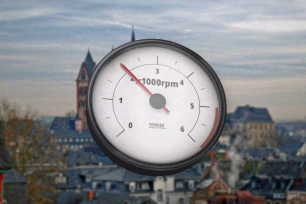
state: 2000 rpm
